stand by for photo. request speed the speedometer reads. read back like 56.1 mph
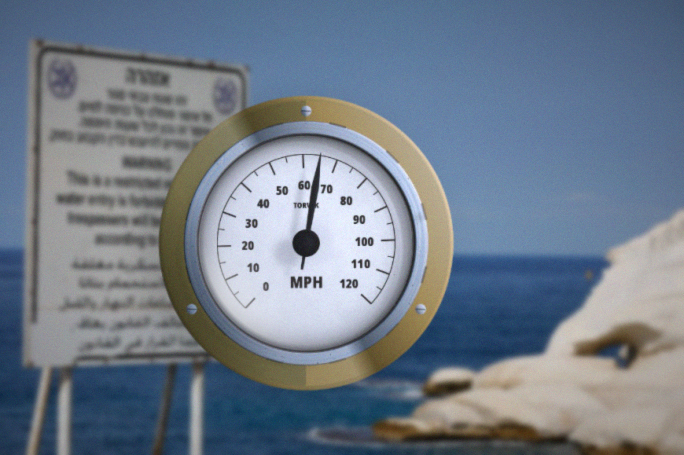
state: 65 mph
